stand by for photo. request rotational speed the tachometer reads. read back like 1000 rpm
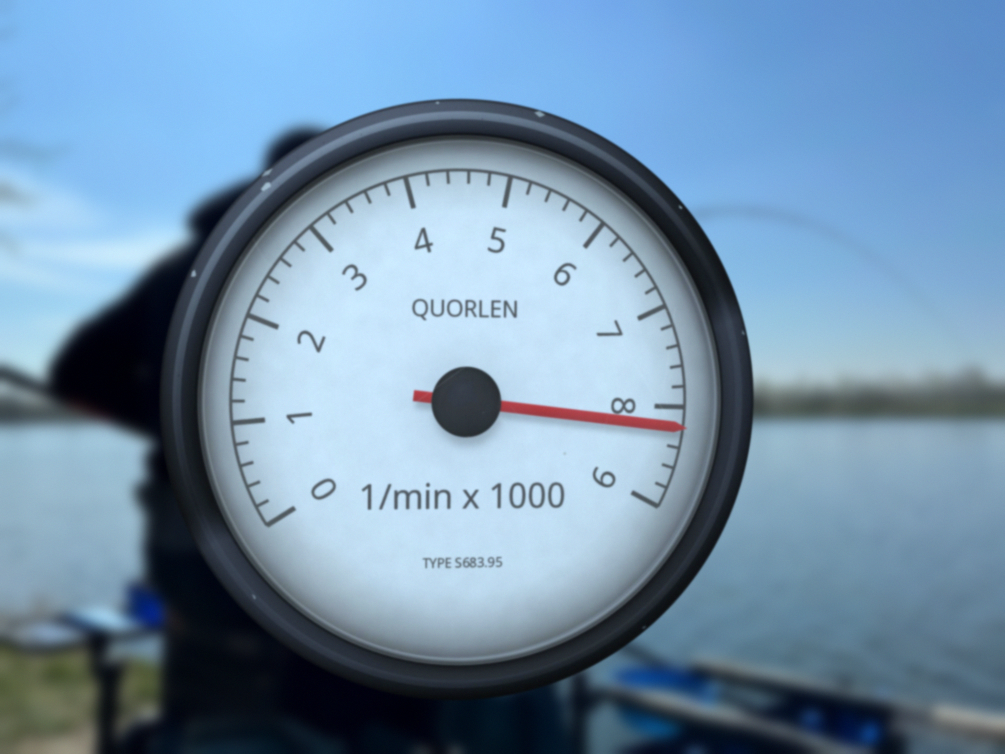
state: 8200 rpm
